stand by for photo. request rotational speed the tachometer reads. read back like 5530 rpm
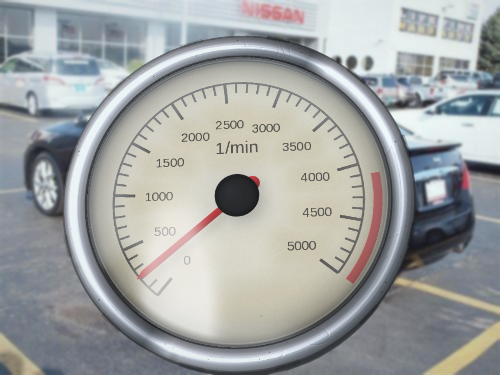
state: 200 rpm
